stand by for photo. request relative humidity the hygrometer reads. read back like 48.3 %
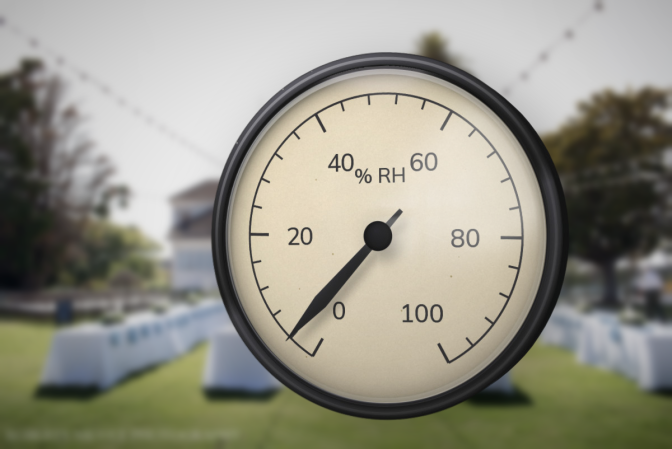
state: 4 %
